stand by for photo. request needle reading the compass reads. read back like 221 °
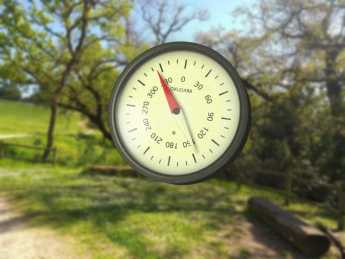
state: 325 °
